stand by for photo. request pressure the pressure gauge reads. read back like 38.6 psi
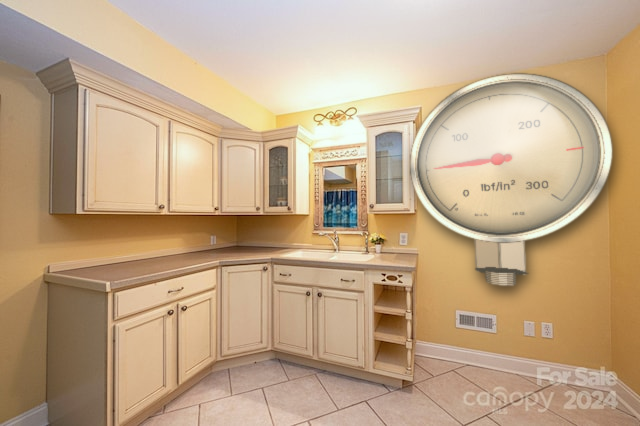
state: 50 psi
